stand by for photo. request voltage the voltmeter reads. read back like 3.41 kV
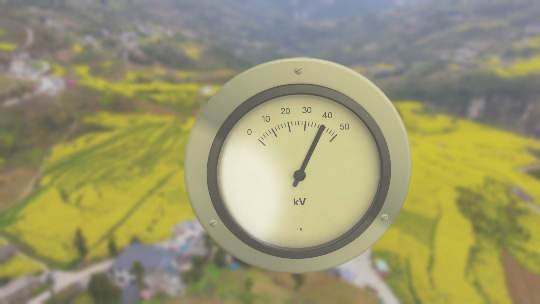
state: 40 kV
